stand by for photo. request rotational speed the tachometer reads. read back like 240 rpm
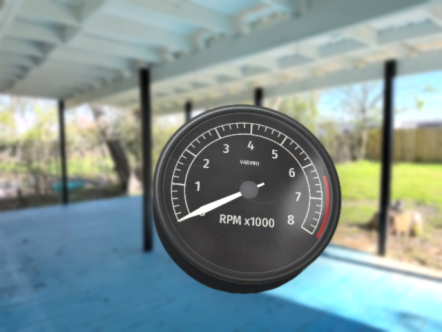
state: 0 rpm
